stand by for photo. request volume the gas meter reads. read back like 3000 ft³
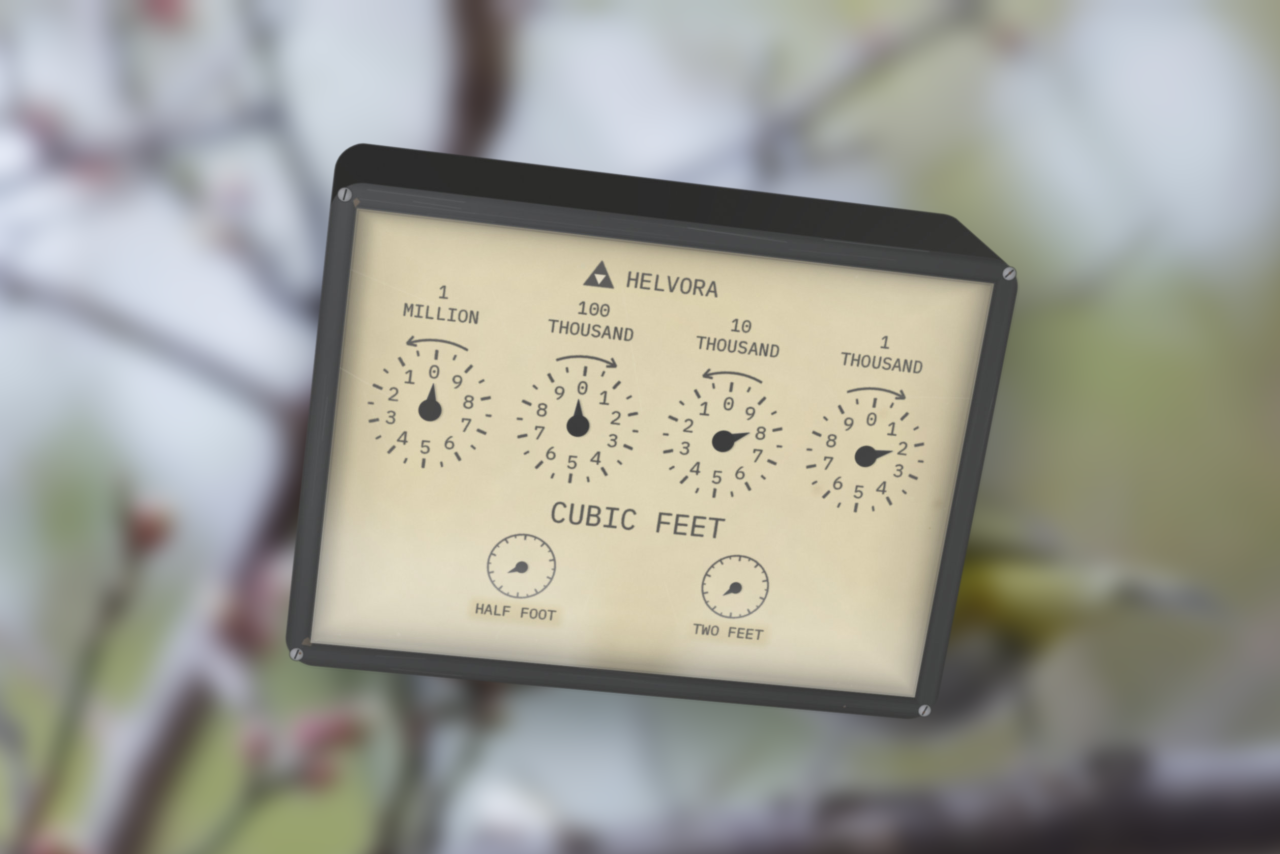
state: 998200 ft³
